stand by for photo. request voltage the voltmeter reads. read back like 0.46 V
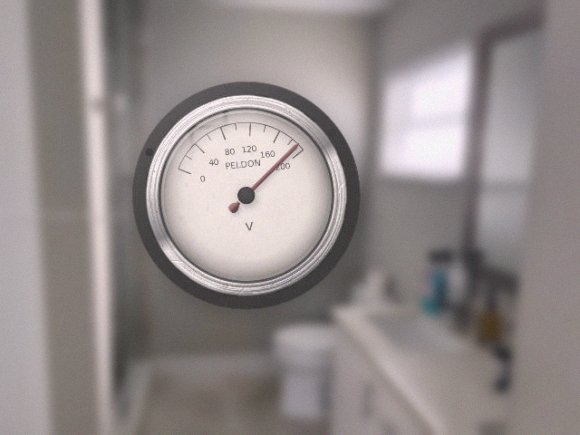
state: 190 V
